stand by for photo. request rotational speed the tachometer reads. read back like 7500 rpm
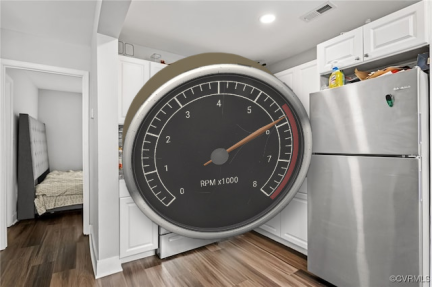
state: 5800 rpm
